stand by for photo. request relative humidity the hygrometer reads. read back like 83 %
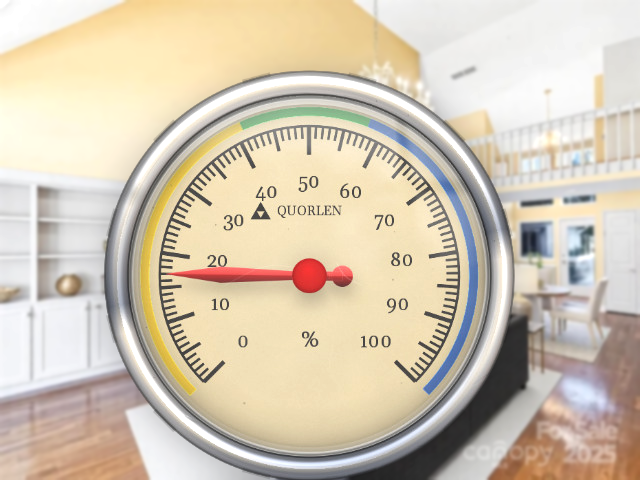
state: 17 %
